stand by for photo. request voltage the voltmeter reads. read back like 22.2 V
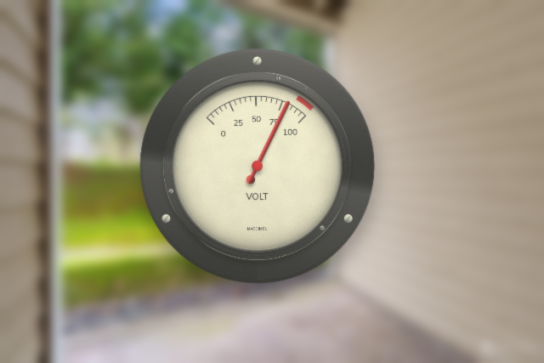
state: 80 V
